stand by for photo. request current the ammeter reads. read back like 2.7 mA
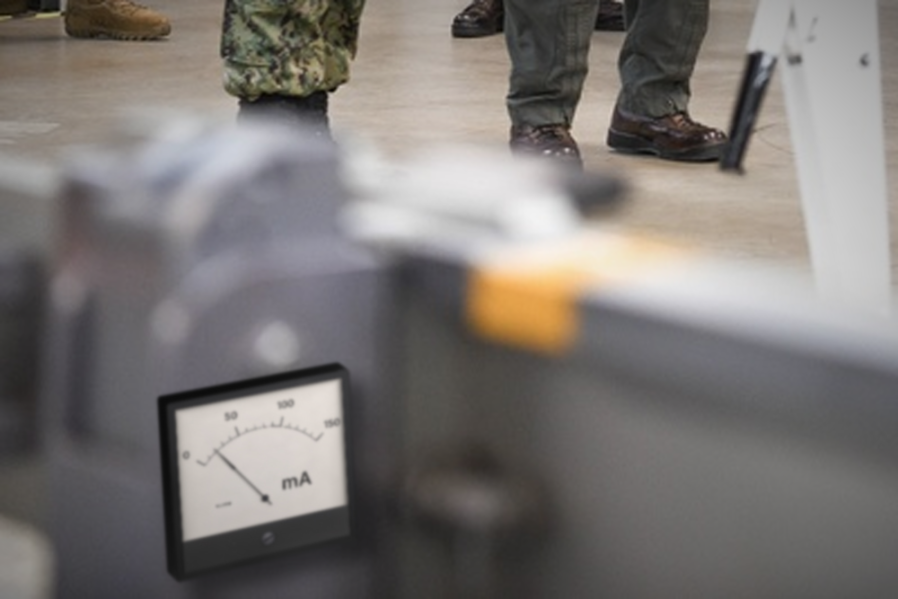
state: 20 mA
